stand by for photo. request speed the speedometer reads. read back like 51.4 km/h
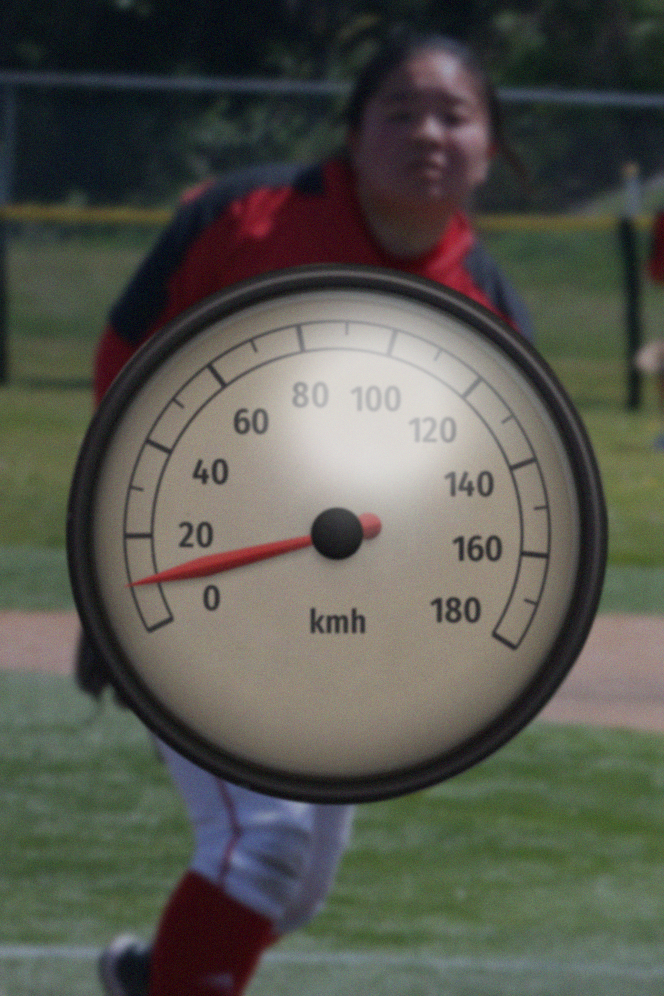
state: 10 km/h
